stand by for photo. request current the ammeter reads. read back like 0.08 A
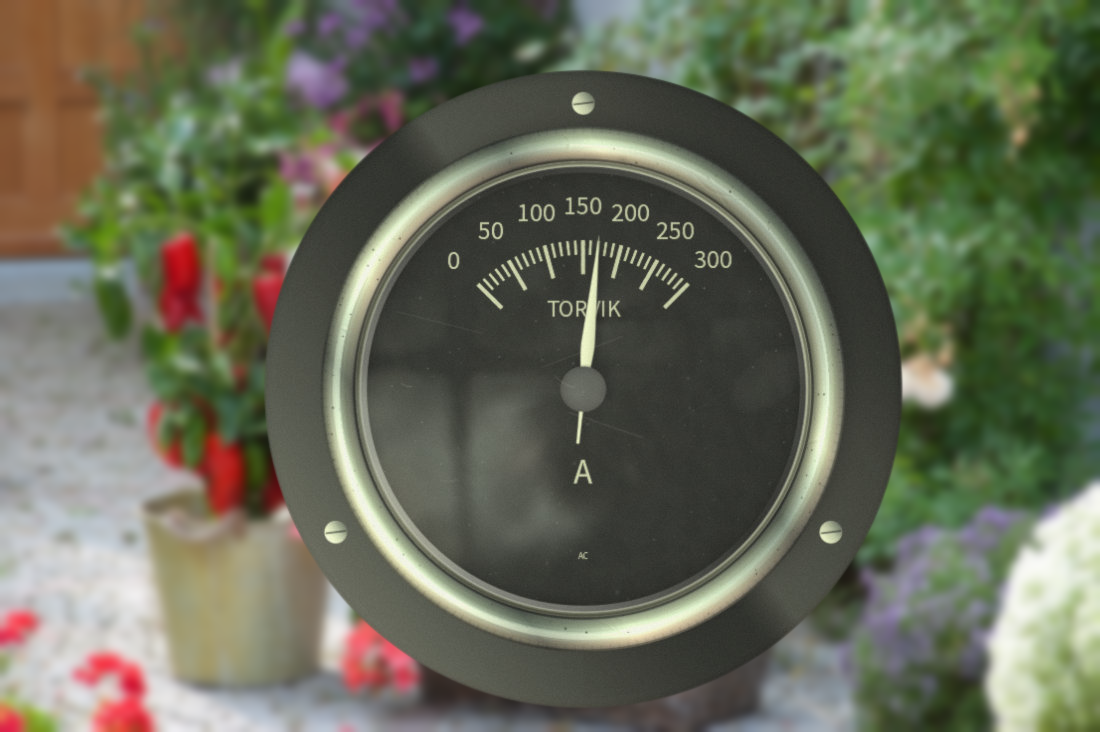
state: 170 A
